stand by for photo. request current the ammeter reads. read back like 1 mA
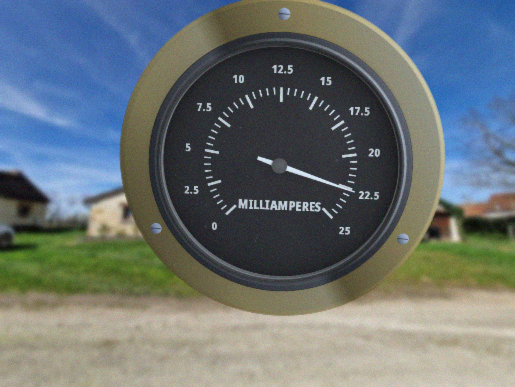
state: 22.5 mA
